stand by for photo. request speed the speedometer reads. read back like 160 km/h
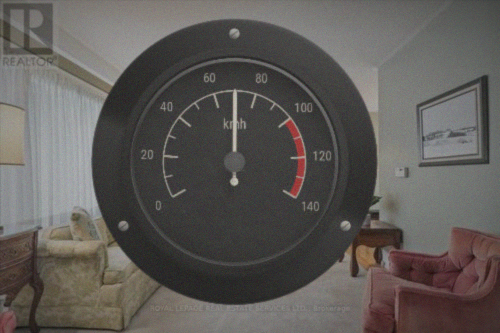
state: 70 km/h
